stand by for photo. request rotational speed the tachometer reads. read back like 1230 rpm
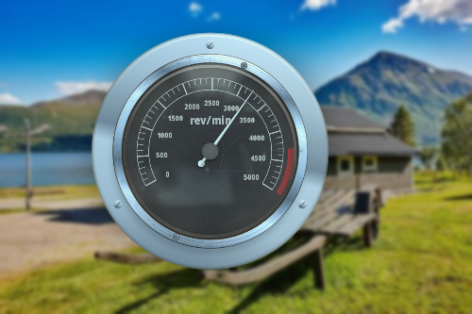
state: 3200 rpm
